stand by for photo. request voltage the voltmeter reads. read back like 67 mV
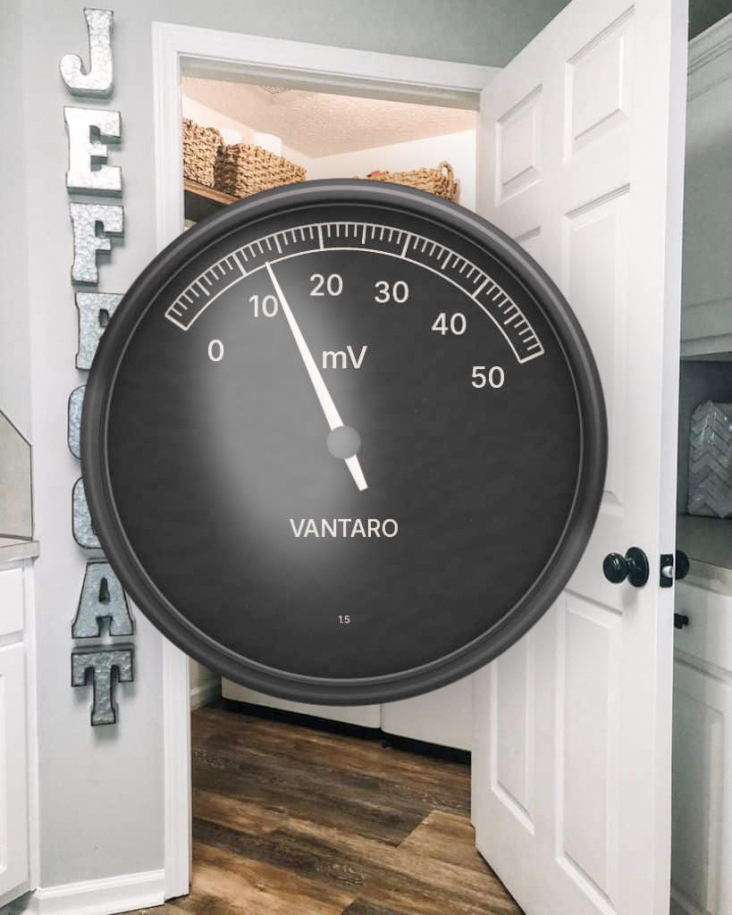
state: 13 mV
